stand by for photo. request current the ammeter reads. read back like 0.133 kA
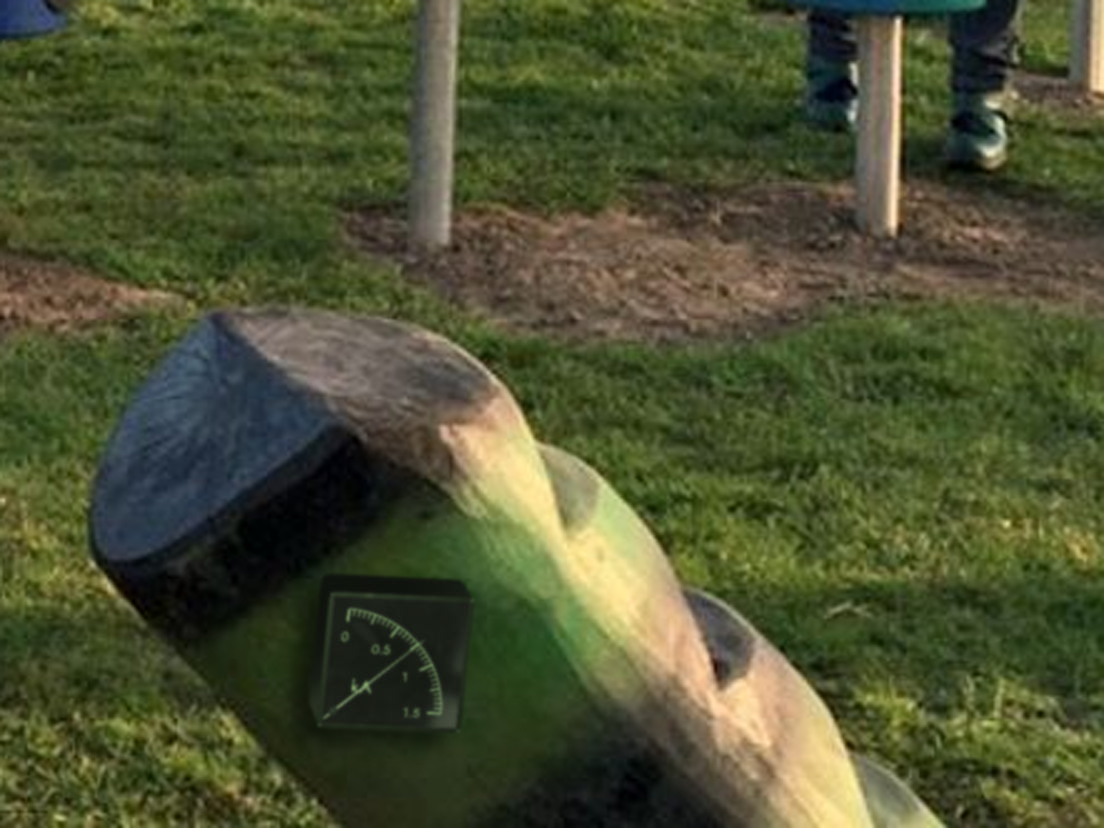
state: 0.75 kA
